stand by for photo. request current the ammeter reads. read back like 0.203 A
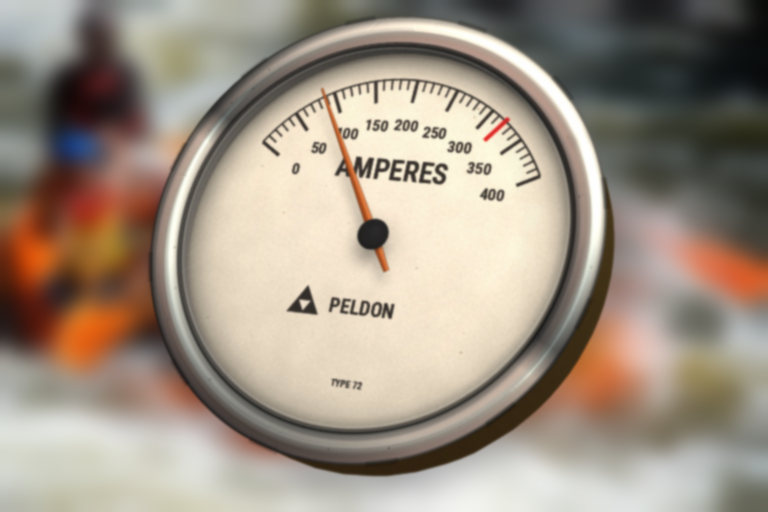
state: 90 A
